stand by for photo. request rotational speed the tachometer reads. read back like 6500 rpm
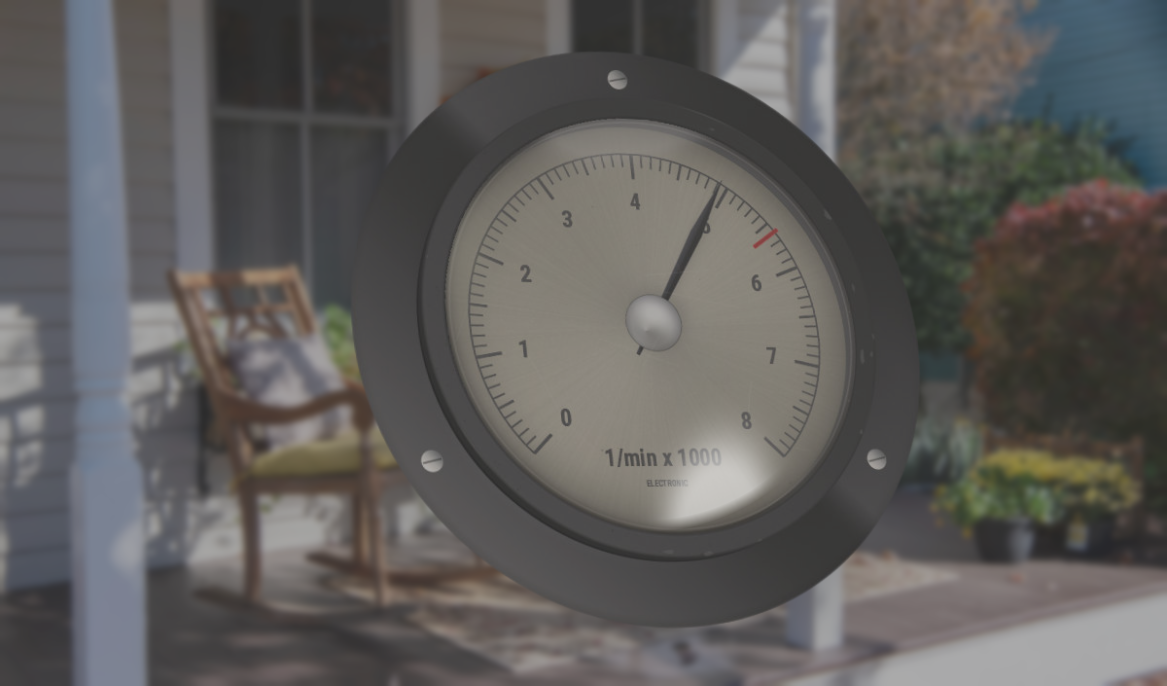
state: 4900 rpm
